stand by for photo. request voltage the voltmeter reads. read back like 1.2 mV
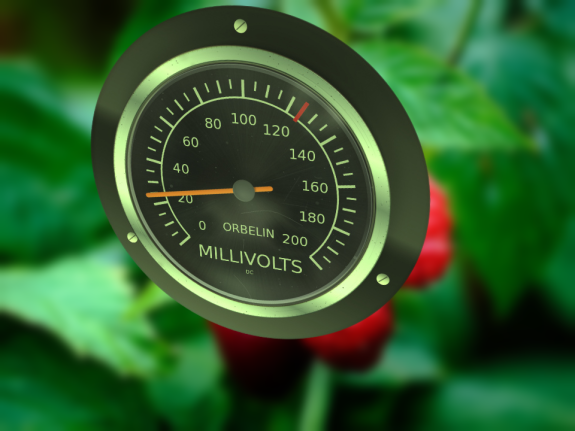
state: 25 mV
